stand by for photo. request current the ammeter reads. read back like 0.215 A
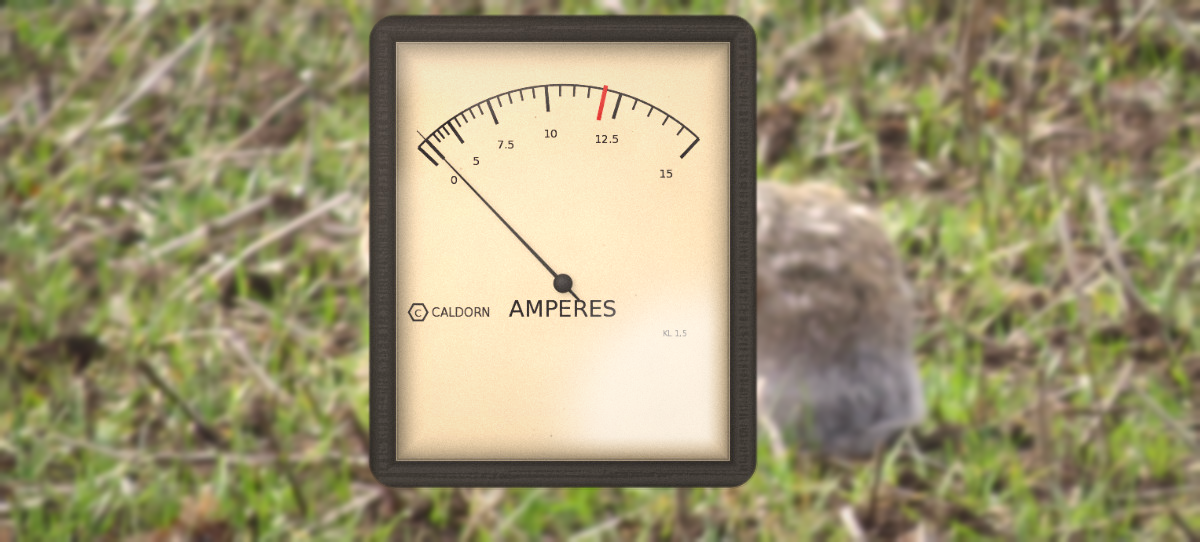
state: 2.5 A
